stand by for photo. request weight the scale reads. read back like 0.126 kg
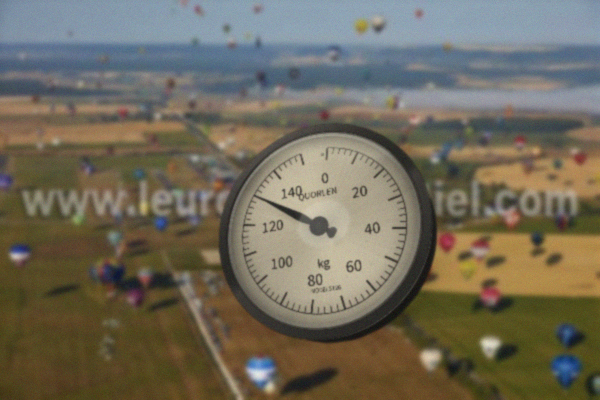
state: 130 kg
